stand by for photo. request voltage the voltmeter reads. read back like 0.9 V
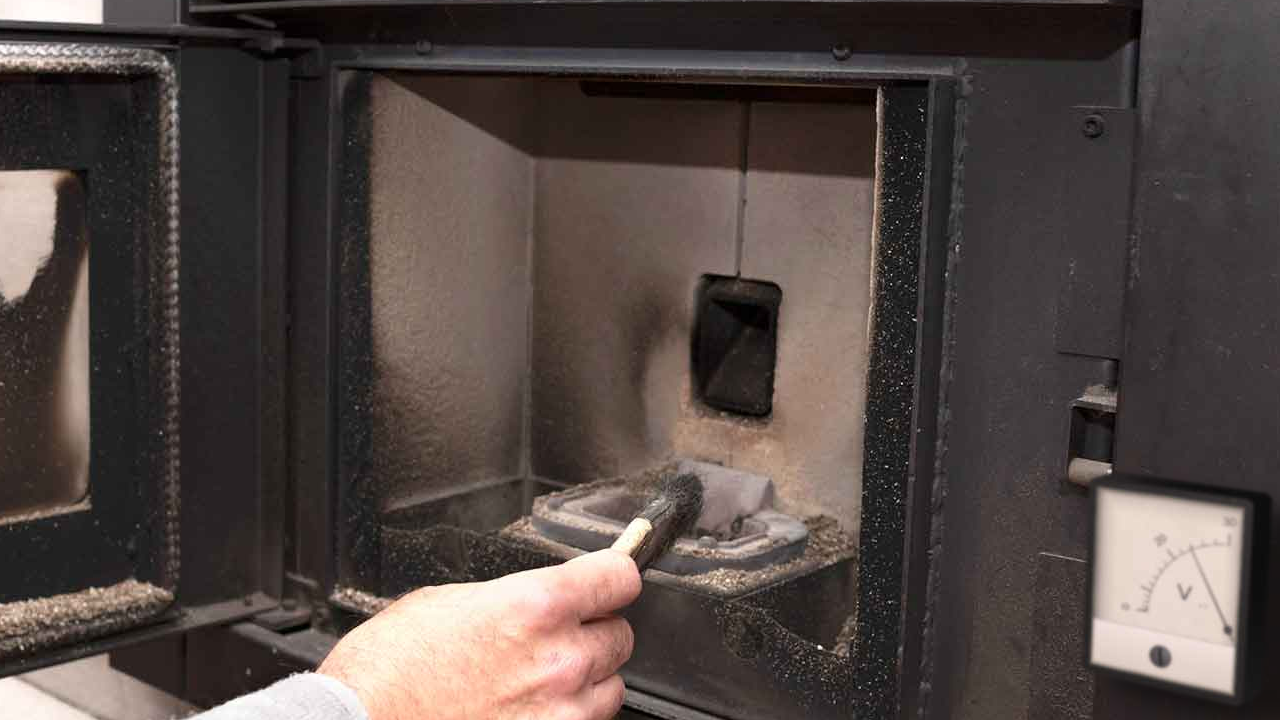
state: 24 V
